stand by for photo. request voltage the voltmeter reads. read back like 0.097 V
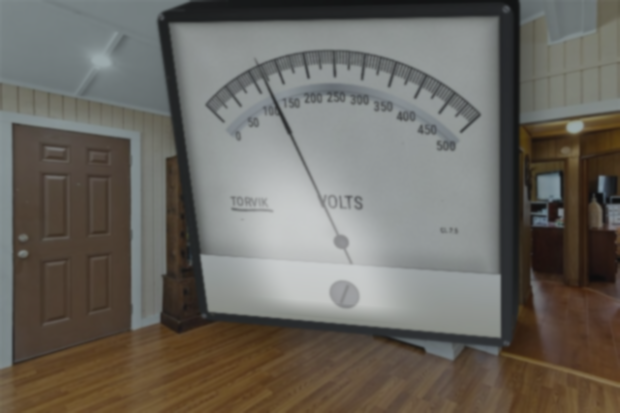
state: 125 V
